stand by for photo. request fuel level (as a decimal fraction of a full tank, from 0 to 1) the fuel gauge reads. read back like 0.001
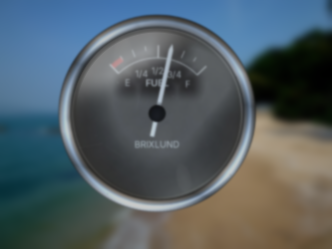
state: 0.625
